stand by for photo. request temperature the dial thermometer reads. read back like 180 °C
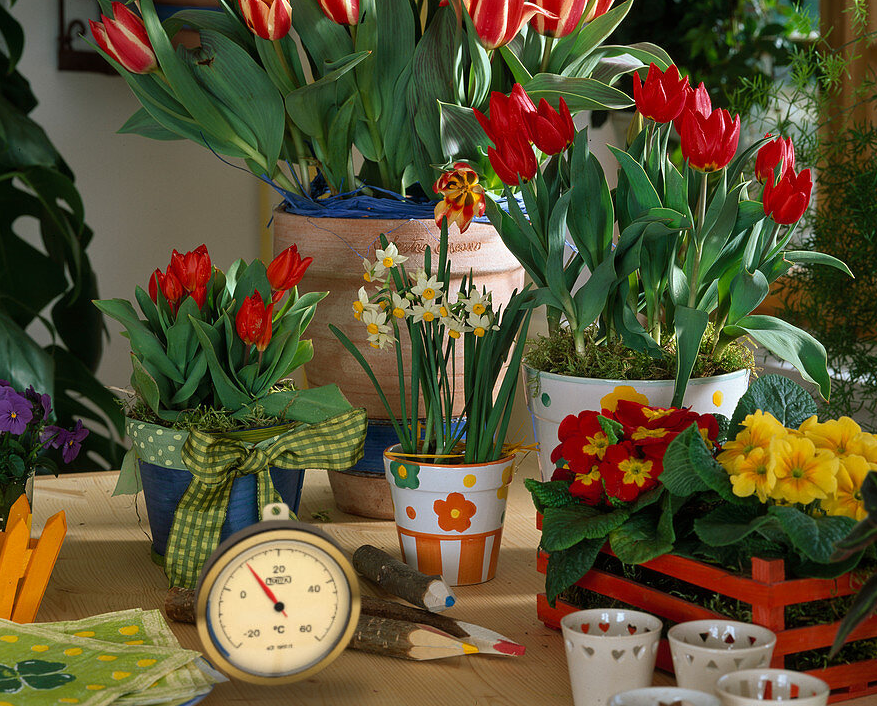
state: 10 °C
